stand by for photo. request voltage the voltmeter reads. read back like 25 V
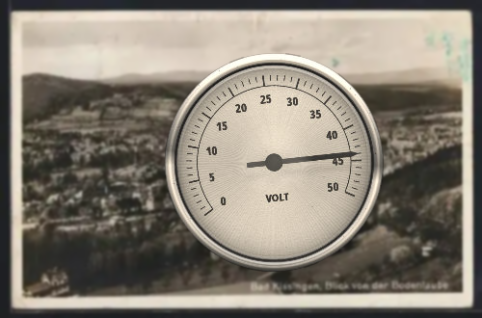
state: 44 V
